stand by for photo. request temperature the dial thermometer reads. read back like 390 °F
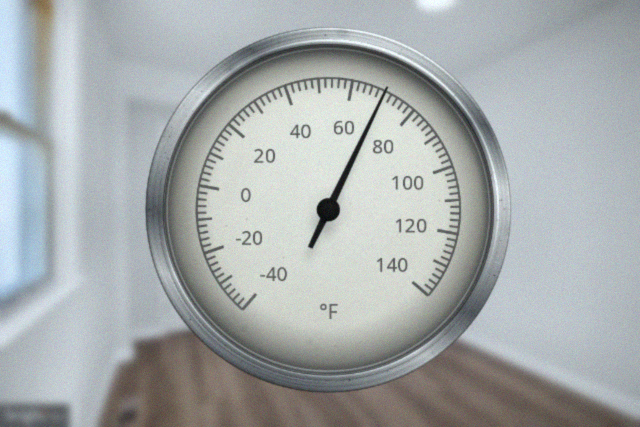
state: 70 °F
